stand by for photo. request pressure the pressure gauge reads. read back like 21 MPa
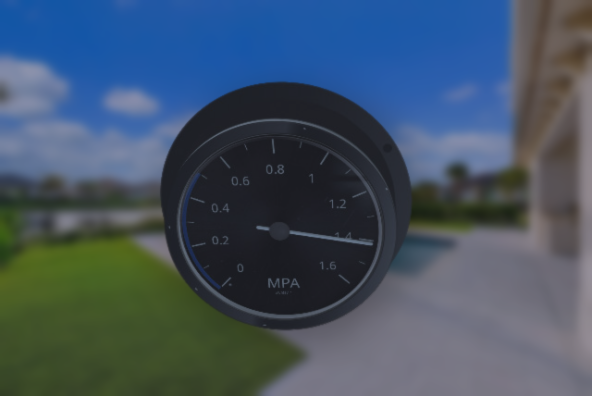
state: 1.4 MPa
